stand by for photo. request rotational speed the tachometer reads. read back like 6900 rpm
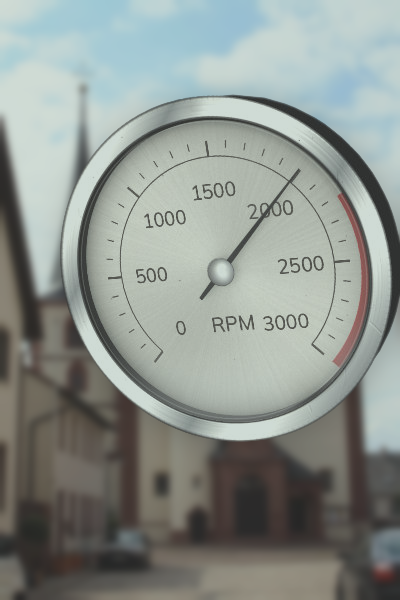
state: 2000 rpm
